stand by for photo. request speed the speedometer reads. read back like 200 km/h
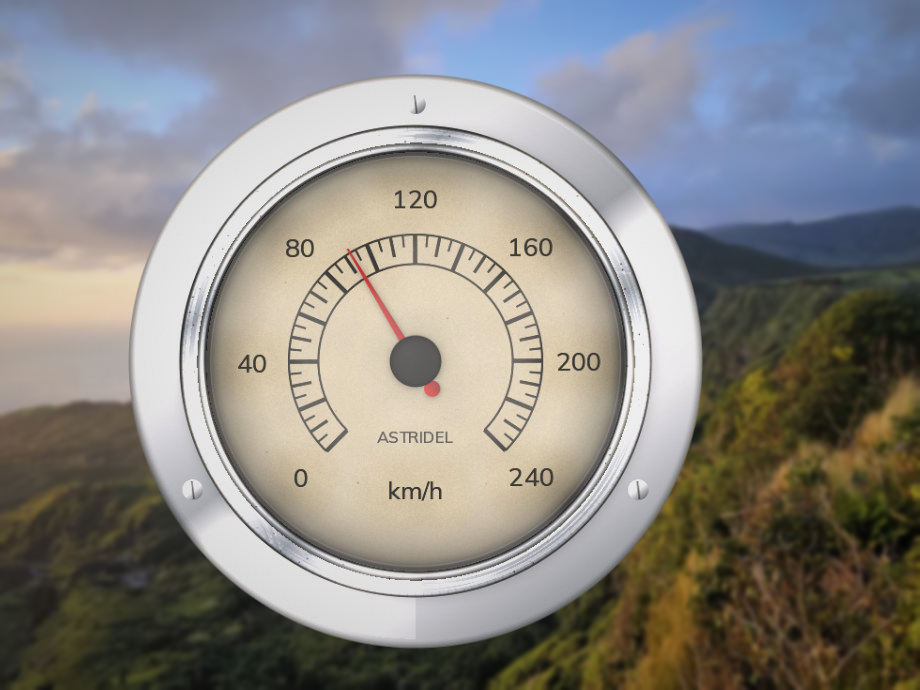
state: 92.5 km/h
